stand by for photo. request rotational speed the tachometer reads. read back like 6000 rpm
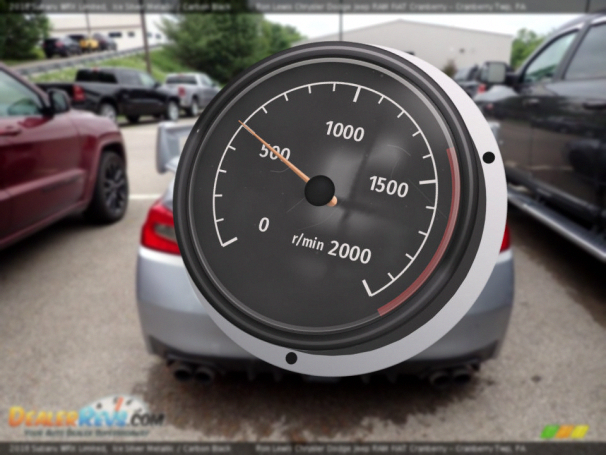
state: 500 rpm
